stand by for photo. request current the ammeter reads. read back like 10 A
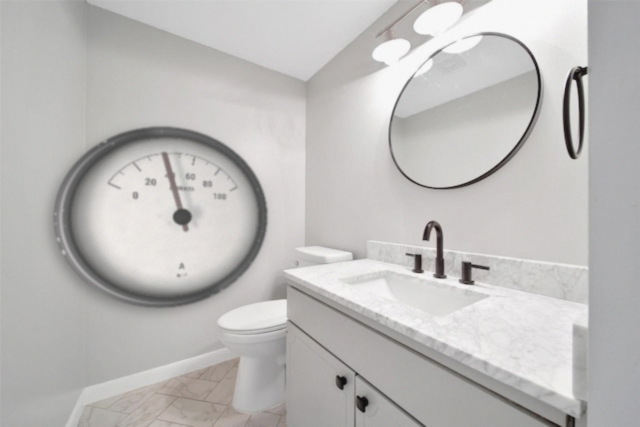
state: 40 A
